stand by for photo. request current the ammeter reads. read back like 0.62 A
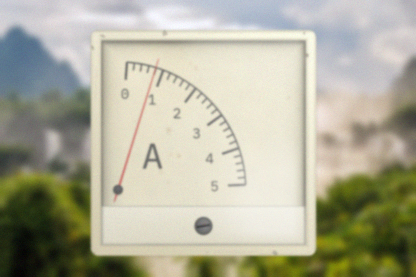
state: 0.8 A
